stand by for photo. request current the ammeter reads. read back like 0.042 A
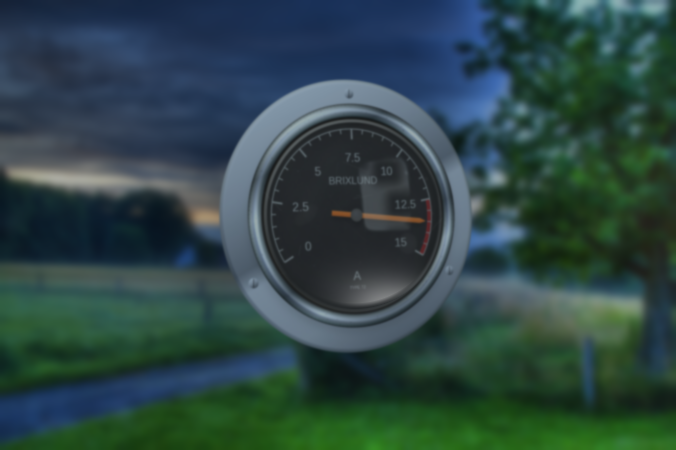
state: 13.5 A
